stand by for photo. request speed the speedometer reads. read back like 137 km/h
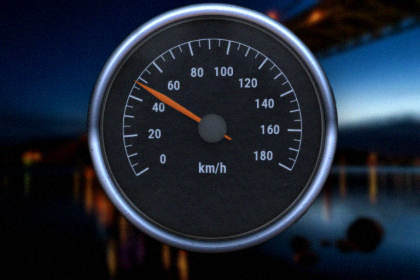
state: 47.5 km/h
